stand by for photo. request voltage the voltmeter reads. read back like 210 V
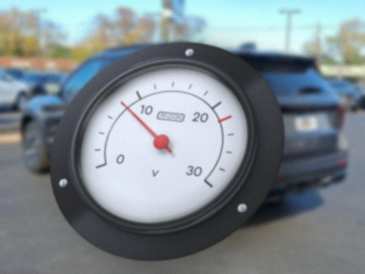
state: 8 V
